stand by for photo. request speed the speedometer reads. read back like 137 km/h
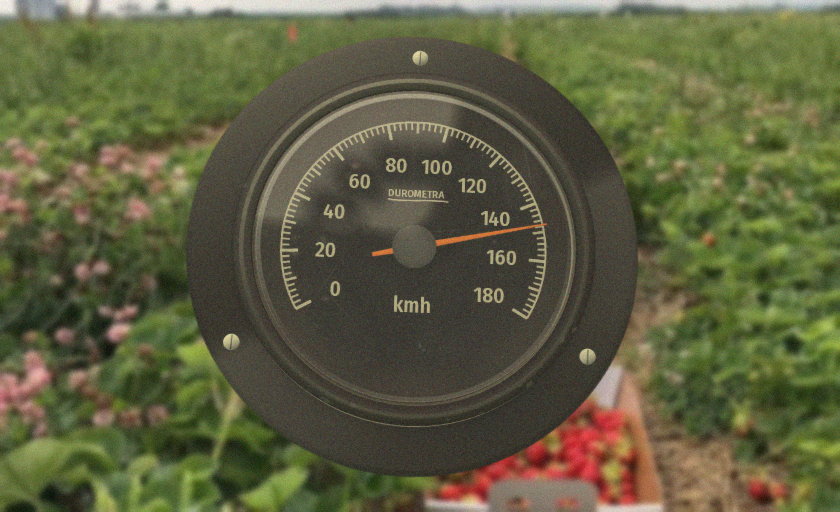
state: 148 km/h
